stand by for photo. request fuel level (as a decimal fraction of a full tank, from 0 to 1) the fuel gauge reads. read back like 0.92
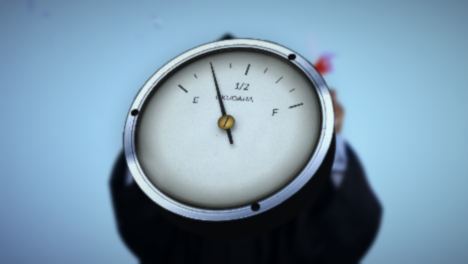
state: 0.25
